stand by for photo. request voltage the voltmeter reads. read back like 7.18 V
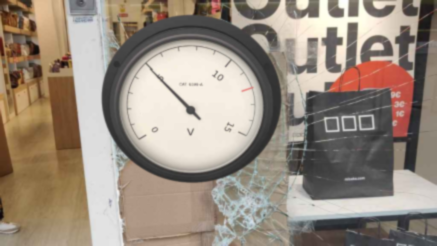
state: 5 V
